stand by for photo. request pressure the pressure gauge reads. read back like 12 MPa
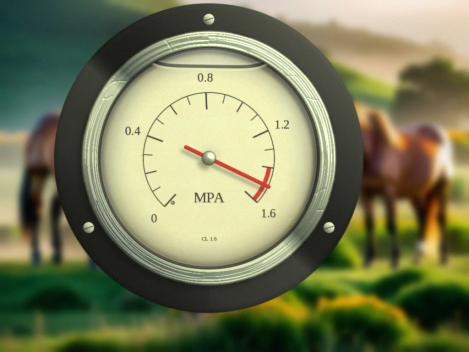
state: 1.5 MPa
